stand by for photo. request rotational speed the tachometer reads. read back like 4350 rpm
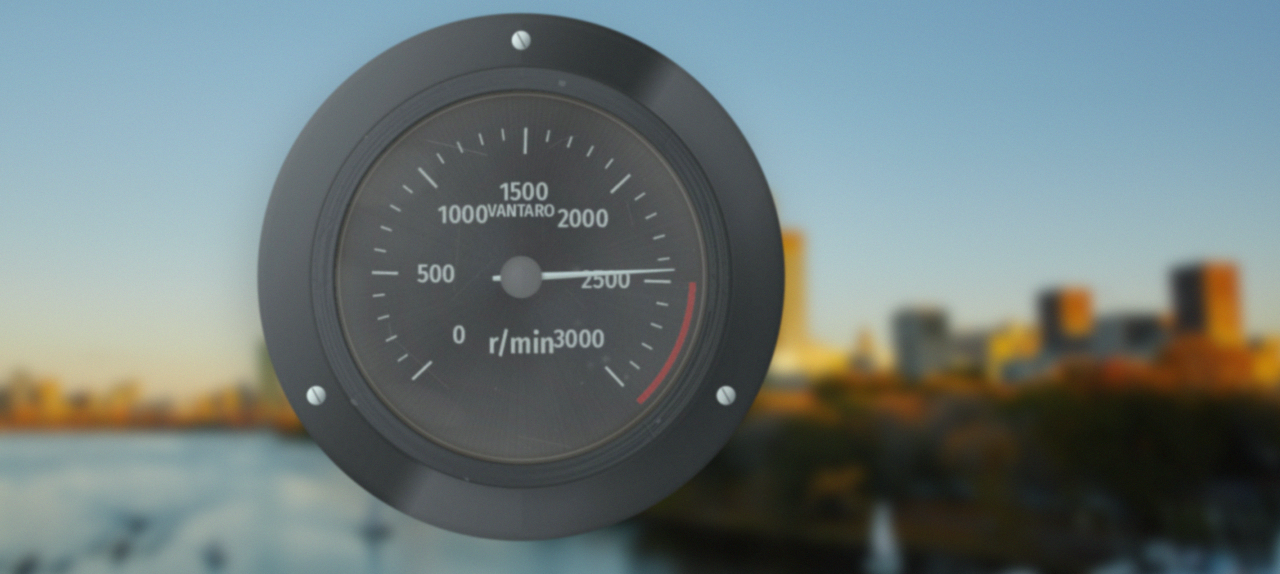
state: 2450 rpm
